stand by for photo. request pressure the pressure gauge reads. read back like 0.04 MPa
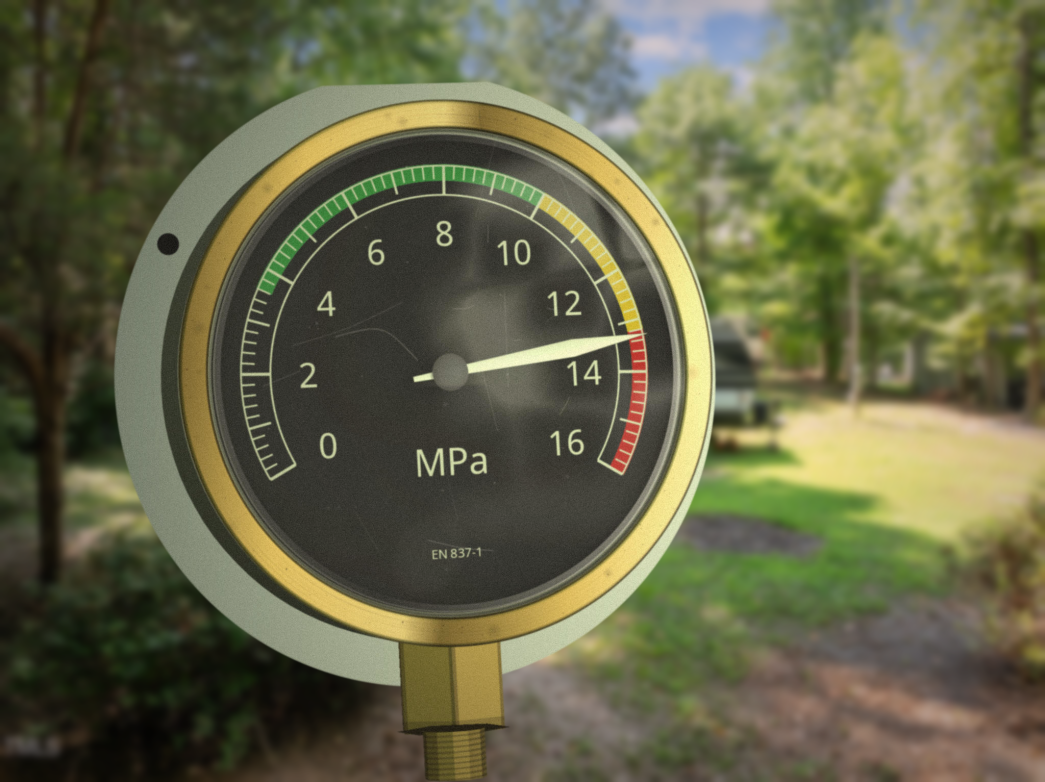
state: 13.3 MPa
